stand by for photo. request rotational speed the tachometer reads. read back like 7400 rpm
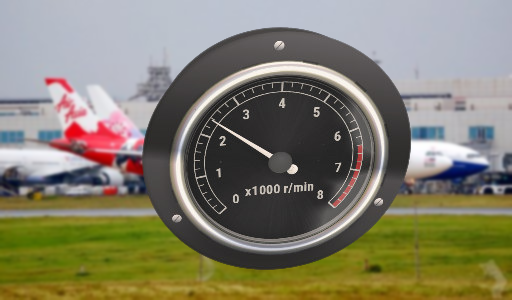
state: 2400 rpm
